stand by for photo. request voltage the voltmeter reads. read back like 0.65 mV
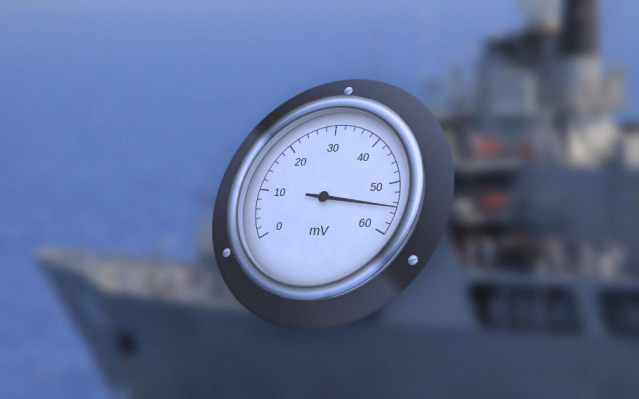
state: 55 mV
